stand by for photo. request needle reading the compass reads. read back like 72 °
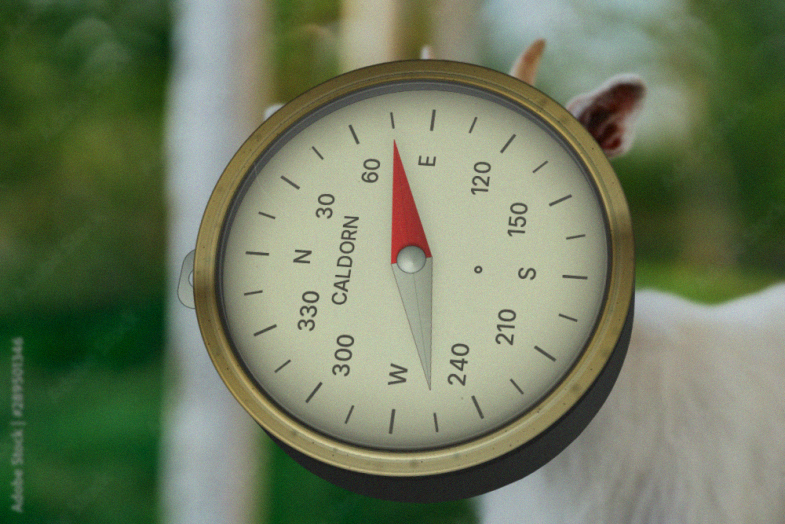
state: 75 °
